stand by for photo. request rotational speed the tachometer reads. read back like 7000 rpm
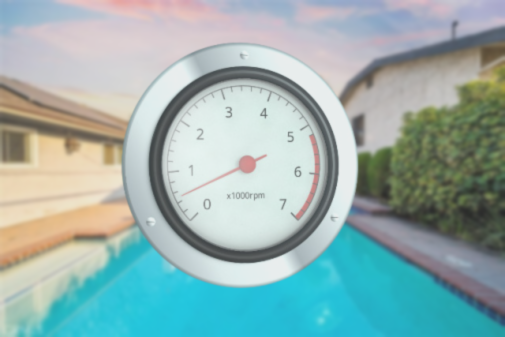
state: 500 rpm
